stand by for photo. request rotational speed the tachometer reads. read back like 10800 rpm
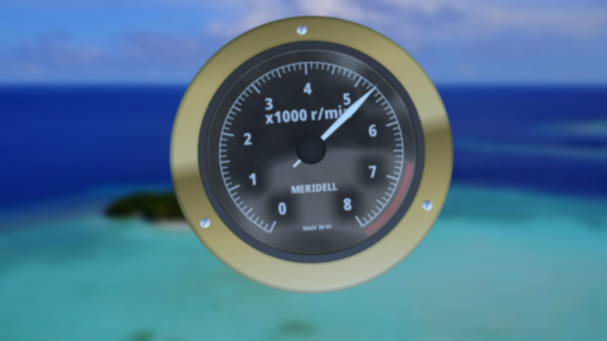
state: 5300 rpm
